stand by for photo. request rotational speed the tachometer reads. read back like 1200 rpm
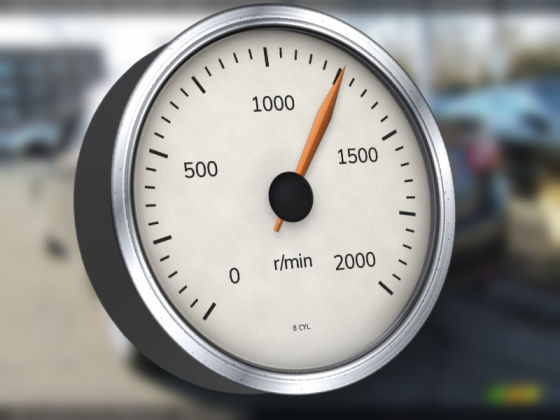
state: 1250 rpm
